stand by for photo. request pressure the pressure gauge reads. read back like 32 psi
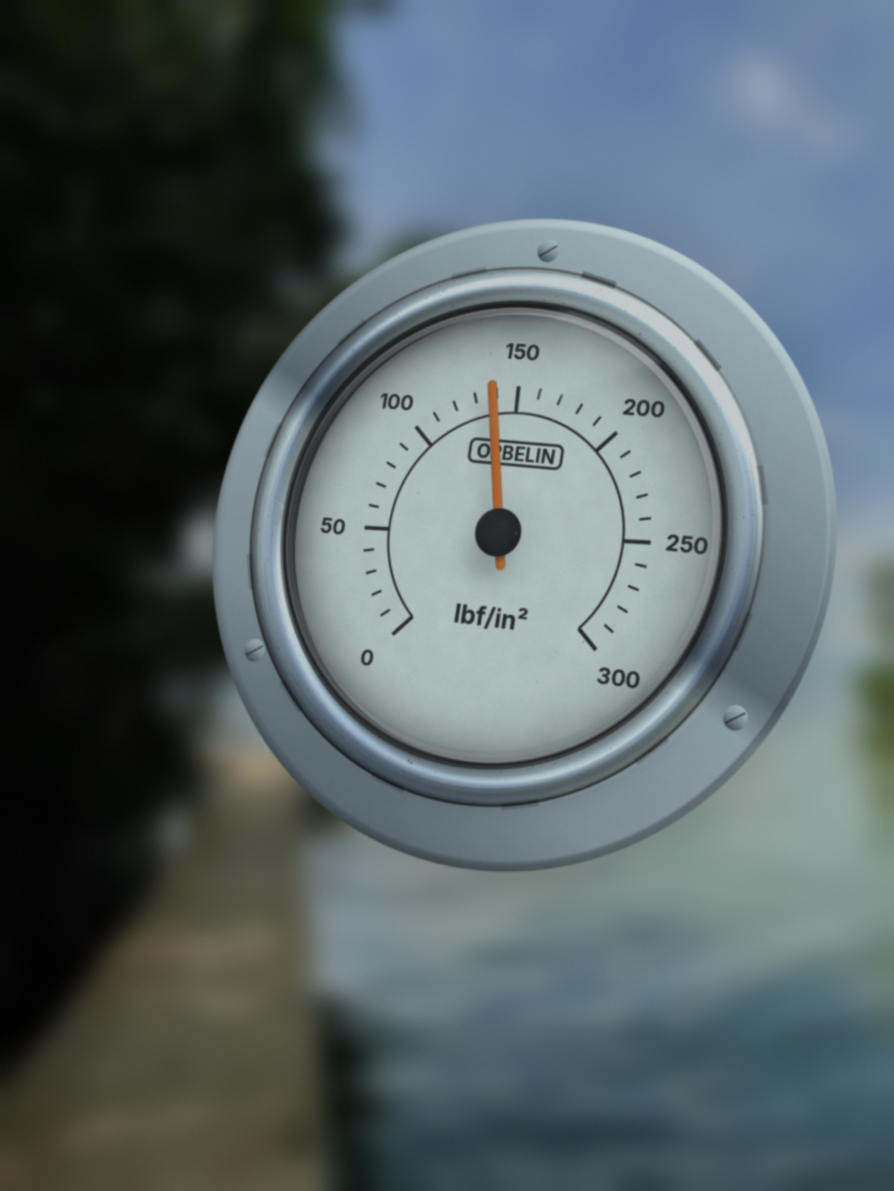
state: 140 psi
